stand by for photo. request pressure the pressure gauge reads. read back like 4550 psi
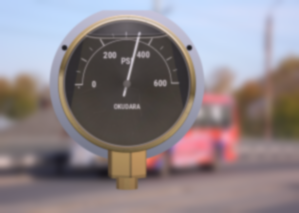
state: 350 psi
